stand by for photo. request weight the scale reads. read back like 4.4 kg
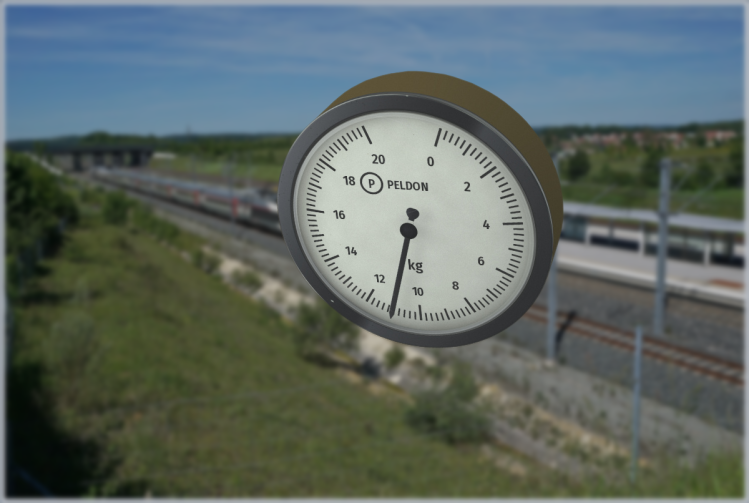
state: 11 kg
